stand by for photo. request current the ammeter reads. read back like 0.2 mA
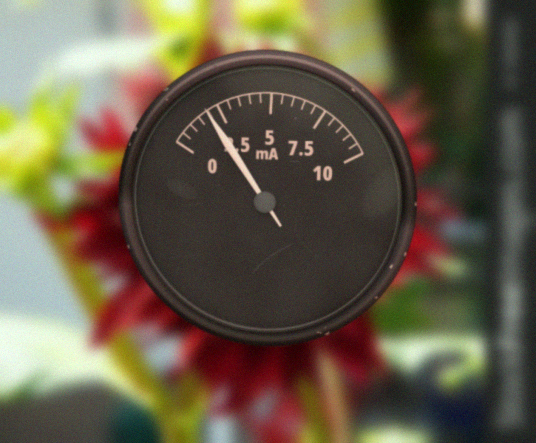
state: 2 mA
